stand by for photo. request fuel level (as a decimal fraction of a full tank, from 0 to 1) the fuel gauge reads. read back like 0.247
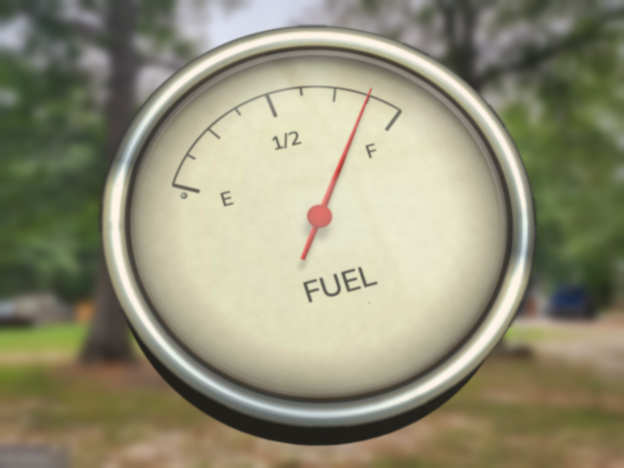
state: 0.875
